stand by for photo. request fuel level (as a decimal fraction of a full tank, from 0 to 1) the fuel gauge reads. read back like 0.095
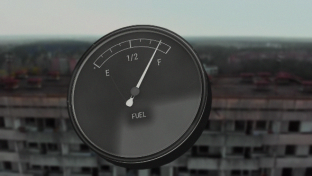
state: 0.875
